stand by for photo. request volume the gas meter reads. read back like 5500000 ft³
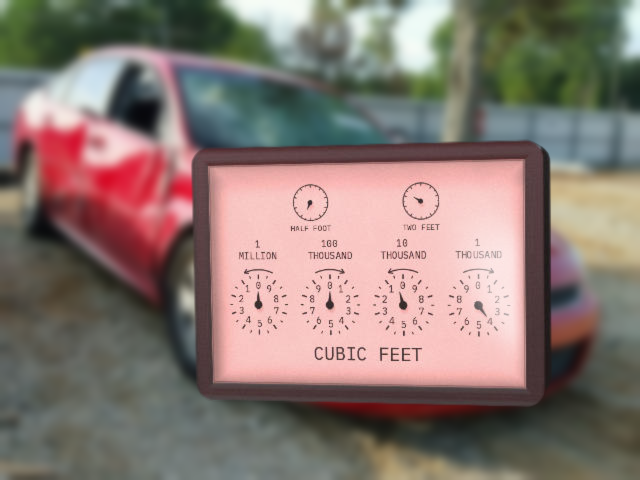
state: 400 ft³
